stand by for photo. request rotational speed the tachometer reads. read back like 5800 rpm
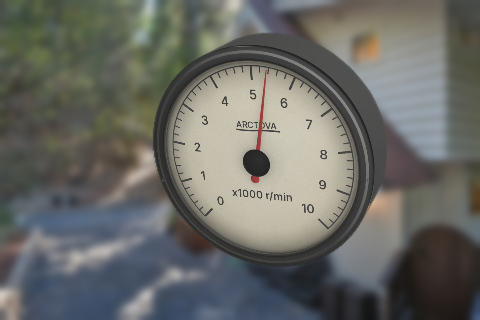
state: 5400 rpm
